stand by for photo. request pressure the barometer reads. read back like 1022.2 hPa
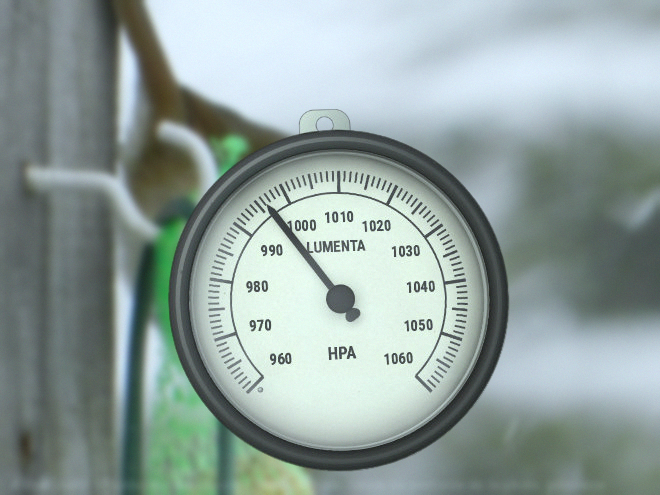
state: 996 hPa
